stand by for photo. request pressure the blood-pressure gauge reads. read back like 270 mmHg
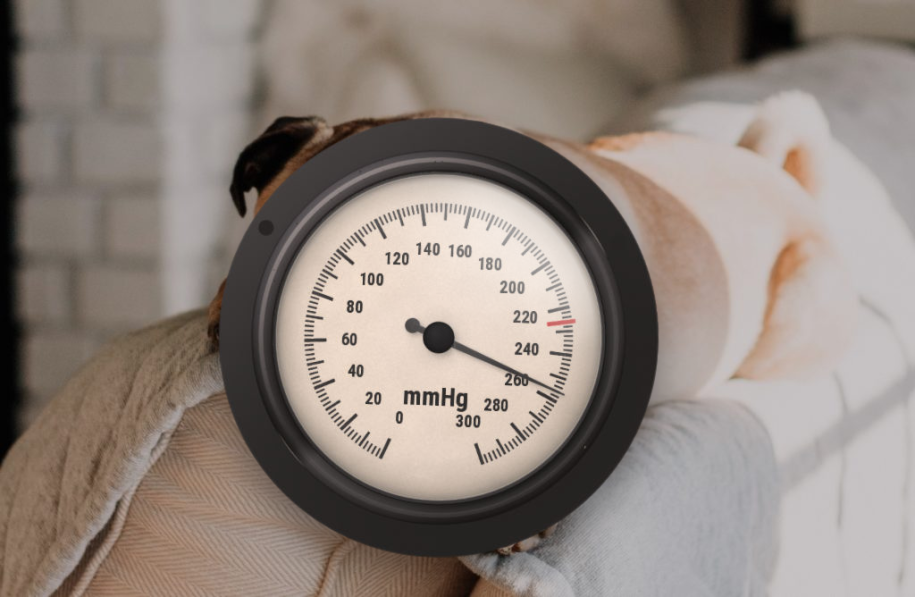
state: 256 mmHg
